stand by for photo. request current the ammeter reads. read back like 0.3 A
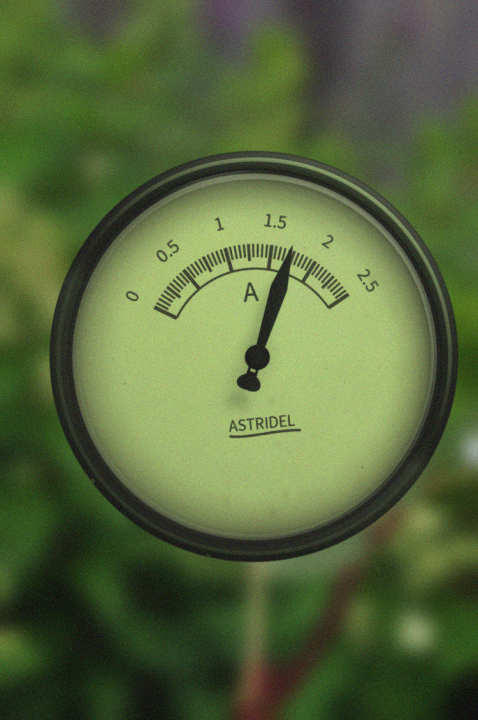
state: 1.7 A
